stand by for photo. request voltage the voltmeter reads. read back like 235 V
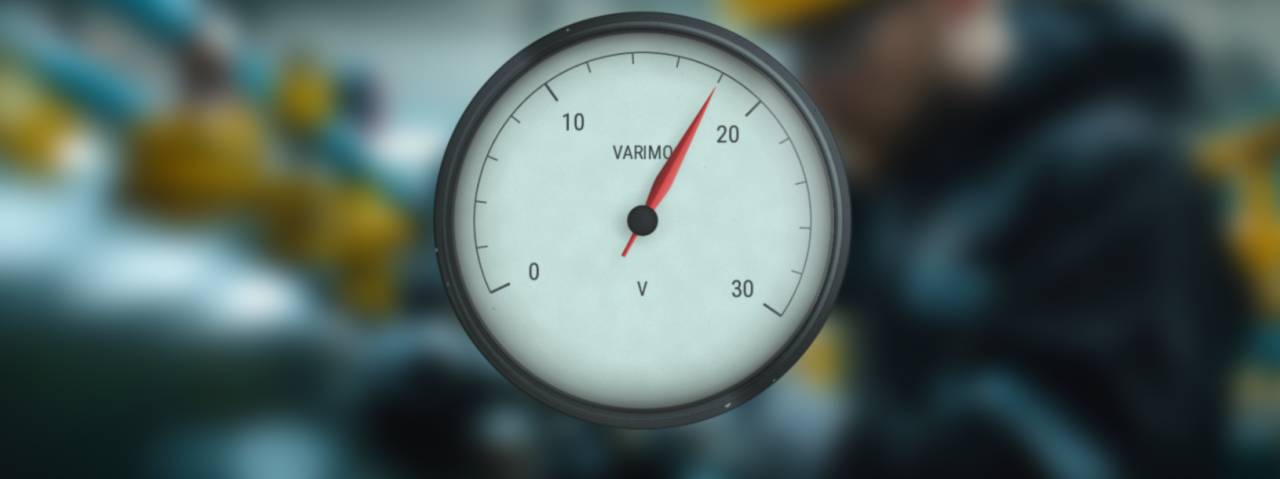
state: 18 V
